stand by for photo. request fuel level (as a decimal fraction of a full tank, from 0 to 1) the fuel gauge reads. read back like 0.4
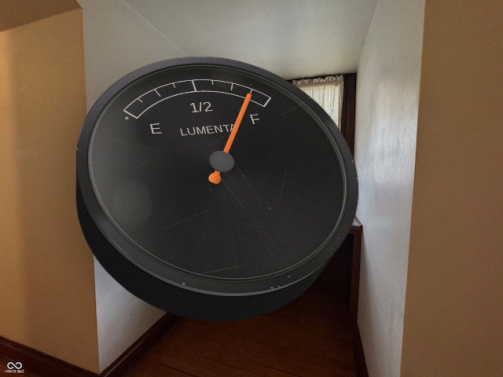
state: 0.875
